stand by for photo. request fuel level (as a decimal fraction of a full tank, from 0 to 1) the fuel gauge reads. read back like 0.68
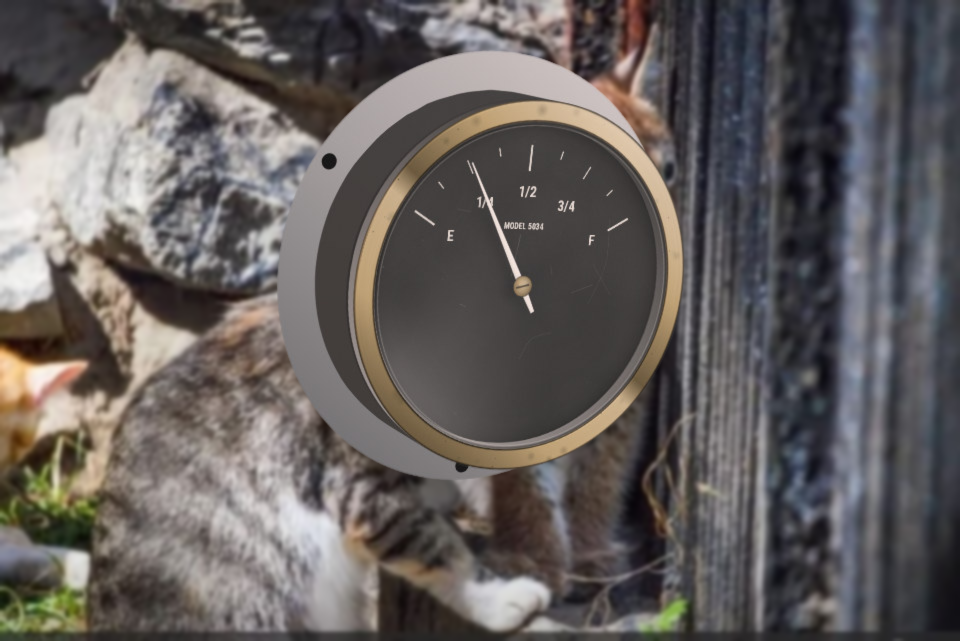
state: 0.25
